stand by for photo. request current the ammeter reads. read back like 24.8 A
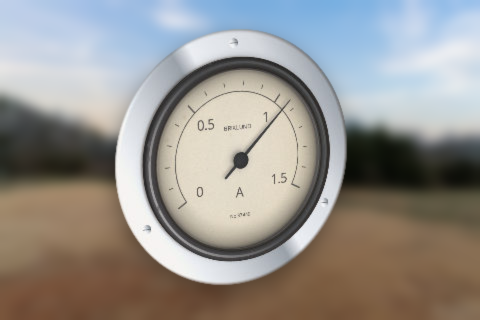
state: 1.05 A
